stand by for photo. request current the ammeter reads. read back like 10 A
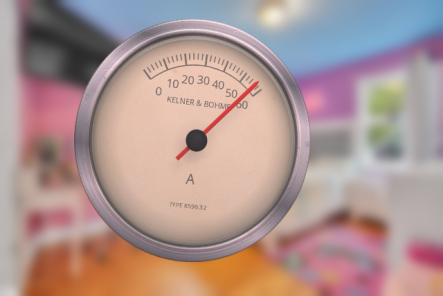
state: 56 A
